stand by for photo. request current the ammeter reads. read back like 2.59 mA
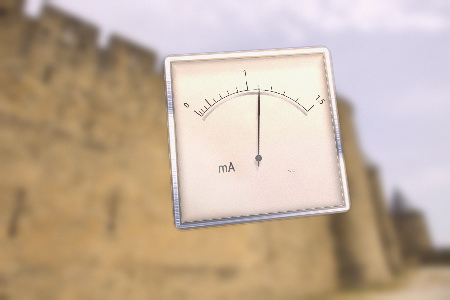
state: 1.1 mA
